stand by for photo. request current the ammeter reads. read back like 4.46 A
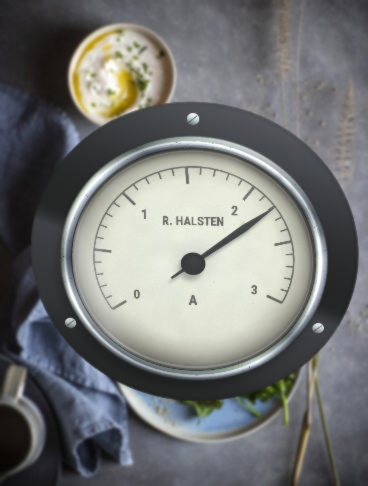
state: 2.2 A
